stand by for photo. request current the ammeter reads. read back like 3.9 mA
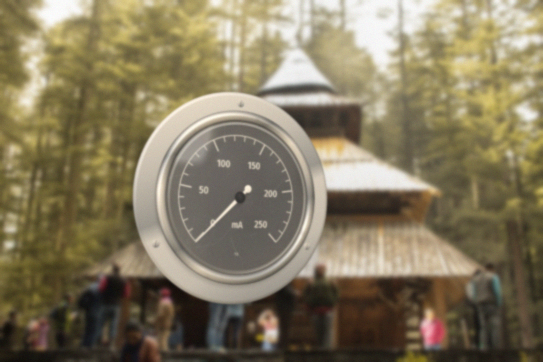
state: 0 mA
